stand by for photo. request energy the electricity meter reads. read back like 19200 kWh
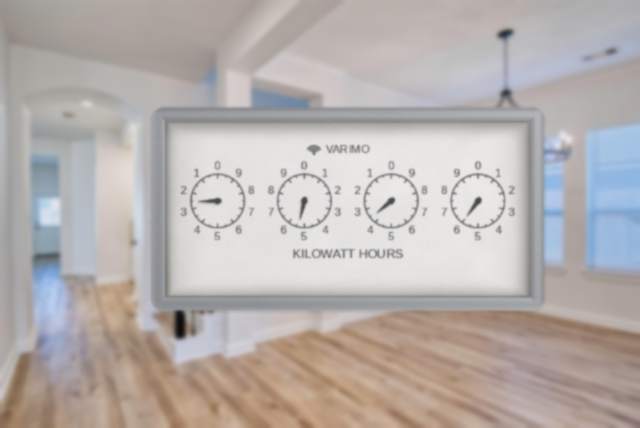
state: 2536 kWh
